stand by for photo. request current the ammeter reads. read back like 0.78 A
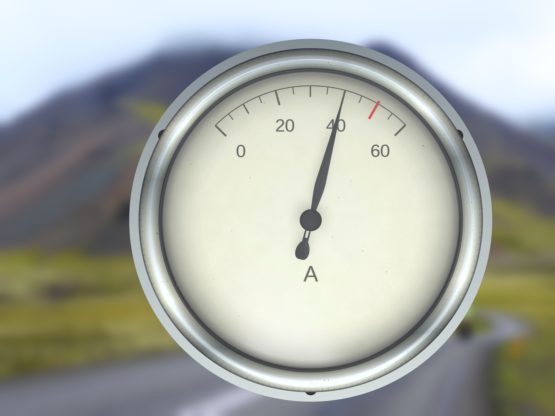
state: 40 A
